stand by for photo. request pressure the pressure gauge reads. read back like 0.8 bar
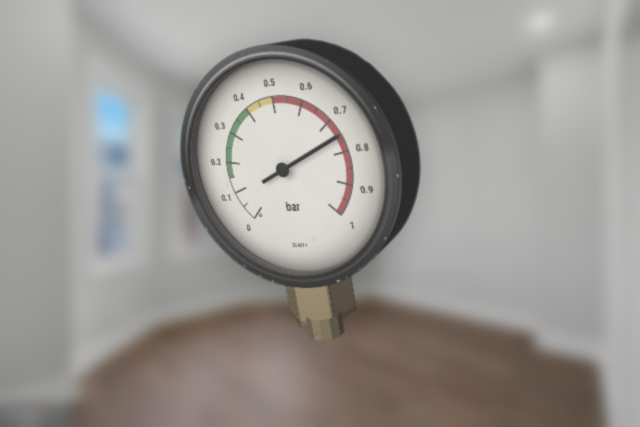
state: 0.75 bar
